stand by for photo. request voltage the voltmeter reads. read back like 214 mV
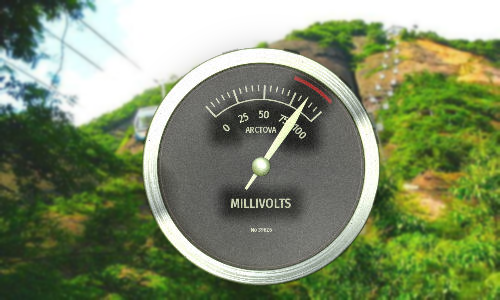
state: 85 mV
